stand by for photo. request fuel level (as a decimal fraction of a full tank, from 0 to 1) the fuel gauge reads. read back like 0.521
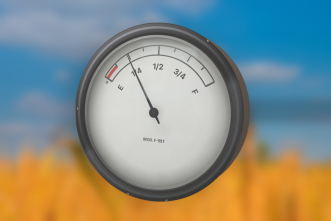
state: 0.25
